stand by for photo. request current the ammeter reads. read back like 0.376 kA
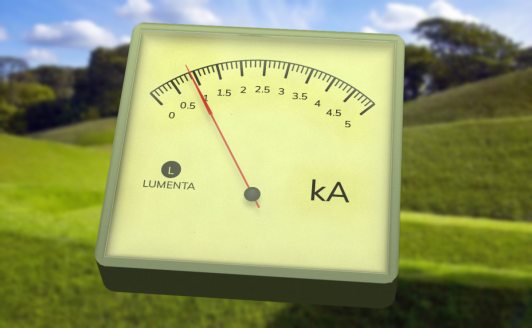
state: 0.9 kA
